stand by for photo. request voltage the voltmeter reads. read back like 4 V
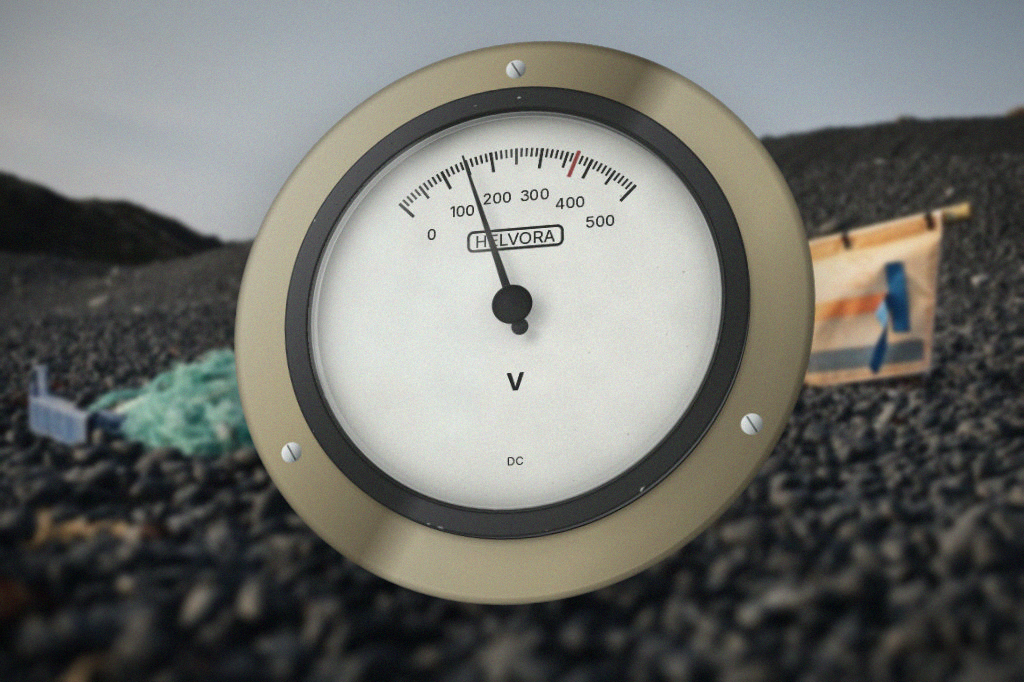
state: 150 V
